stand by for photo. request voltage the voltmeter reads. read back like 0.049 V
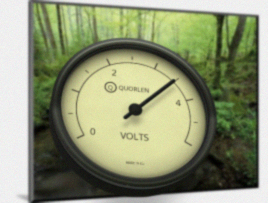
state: 3.5 V
